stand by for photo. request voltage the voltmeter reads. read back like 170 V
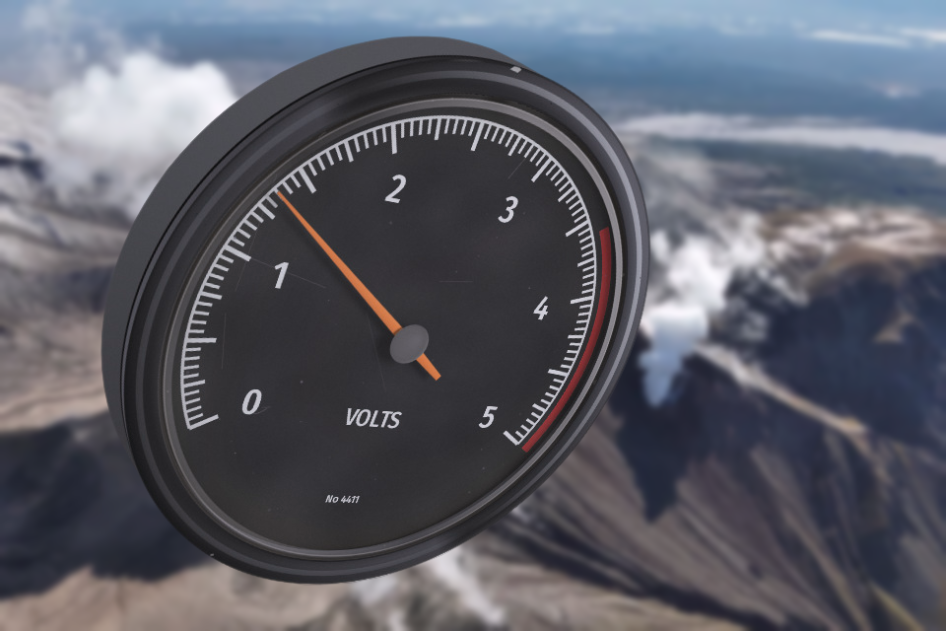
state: 1.35 V
